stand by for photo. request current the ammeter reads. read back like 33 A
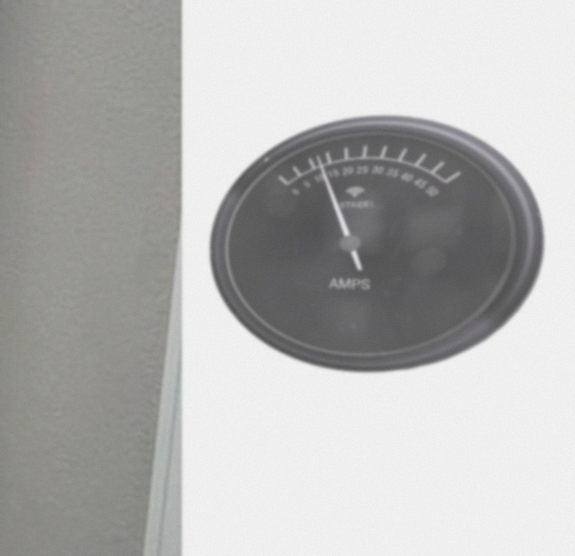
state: 12.5 A
